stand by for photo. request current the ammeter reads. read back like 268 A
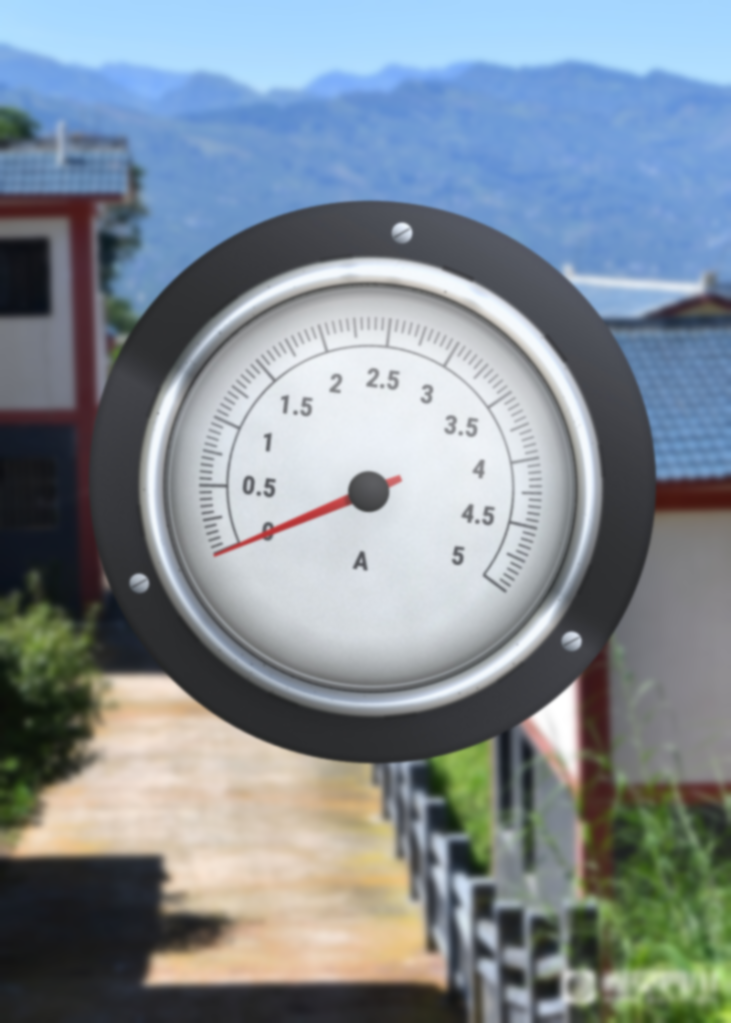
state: 0 A
